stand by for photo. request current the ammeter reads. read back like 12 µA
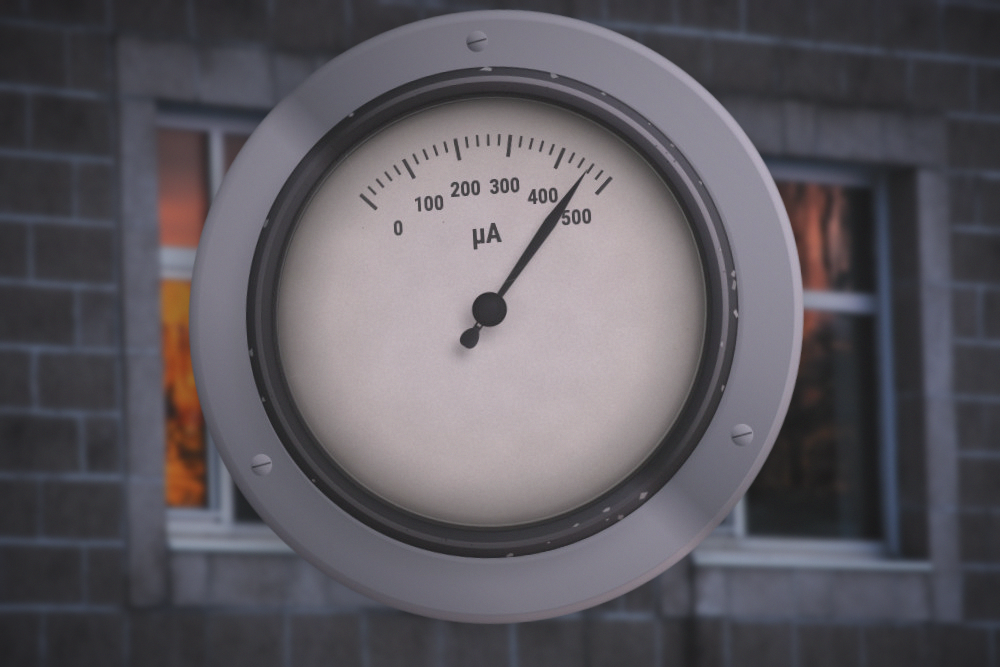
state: 460 µA
